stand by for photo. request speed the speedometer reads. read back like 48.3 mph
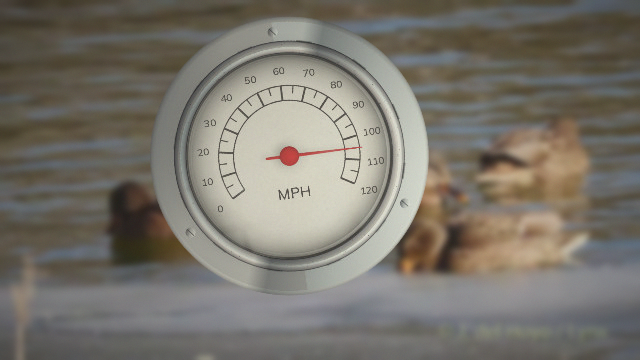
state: 105 mph
